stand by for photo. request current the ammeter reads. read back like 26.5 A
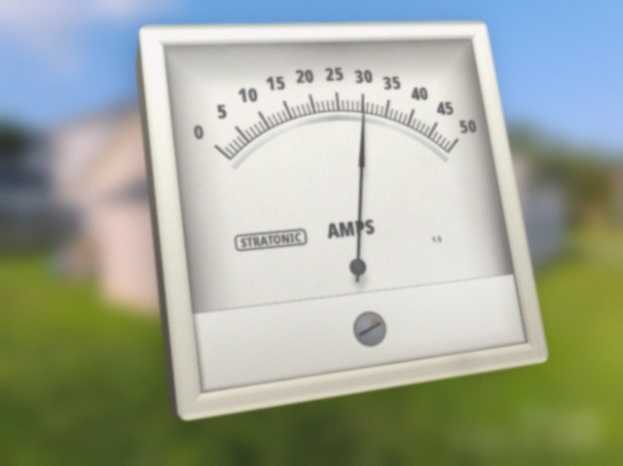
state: 30 A
